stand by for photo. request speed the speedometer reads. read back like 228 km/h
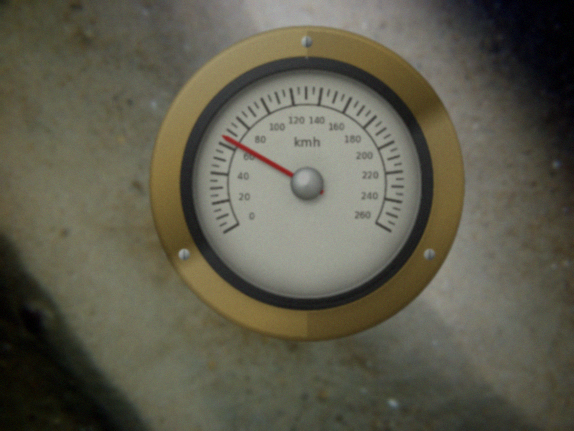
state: 65 km/h
